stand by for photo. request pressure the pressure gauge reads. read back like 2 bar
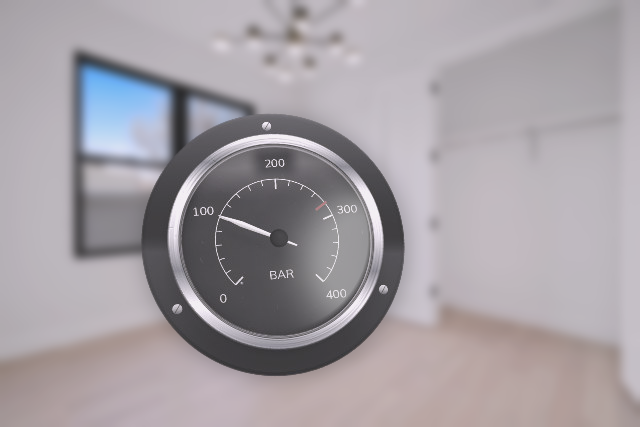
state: 100 bar
